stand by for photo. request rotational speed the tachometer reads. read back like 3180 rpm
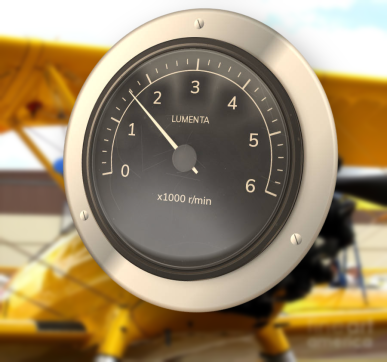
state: 1600 rpm
